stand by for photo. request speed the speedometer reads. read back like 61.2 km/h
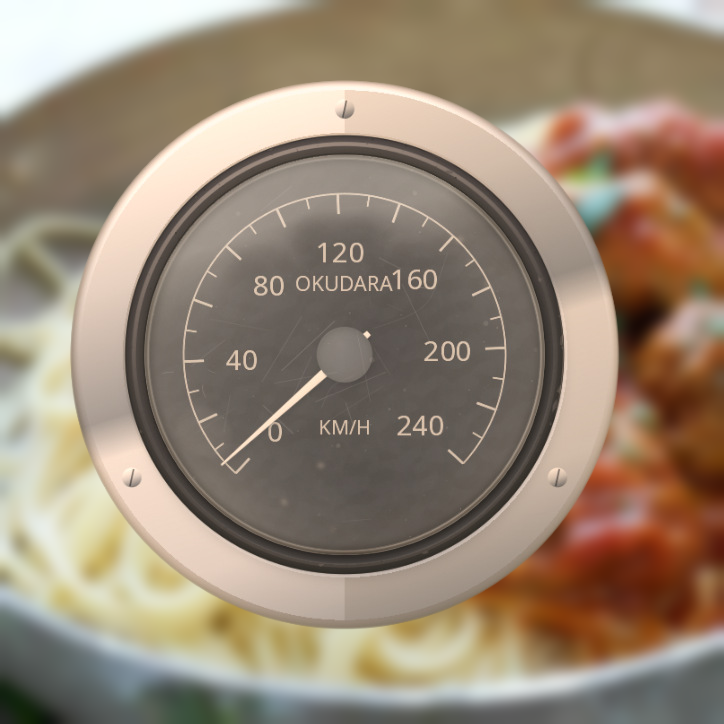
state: 5 km/h
